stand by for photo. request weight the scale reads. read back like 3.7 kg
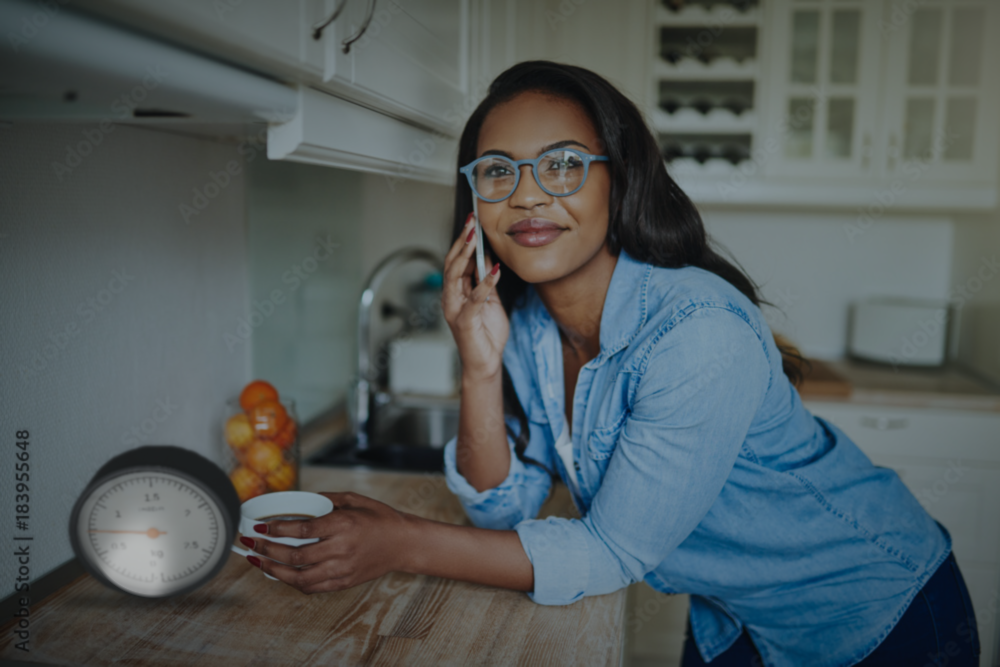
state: 0.75 kg
